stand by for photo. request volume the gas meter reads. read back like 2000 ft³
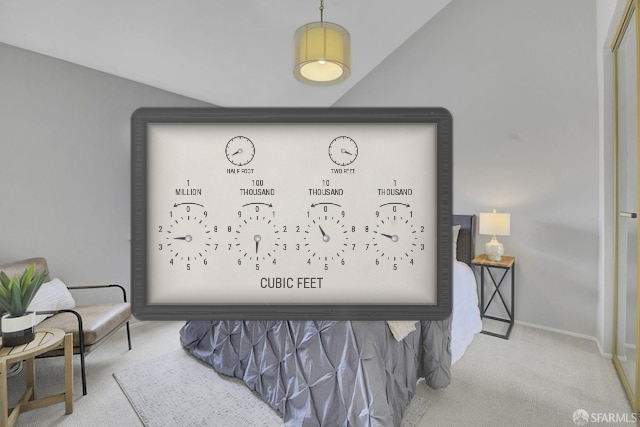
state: 250800 ft³
